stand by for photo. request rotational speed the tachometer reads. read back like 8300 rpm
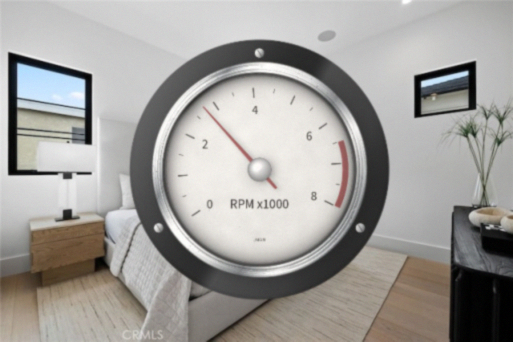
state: 2750 rpm
